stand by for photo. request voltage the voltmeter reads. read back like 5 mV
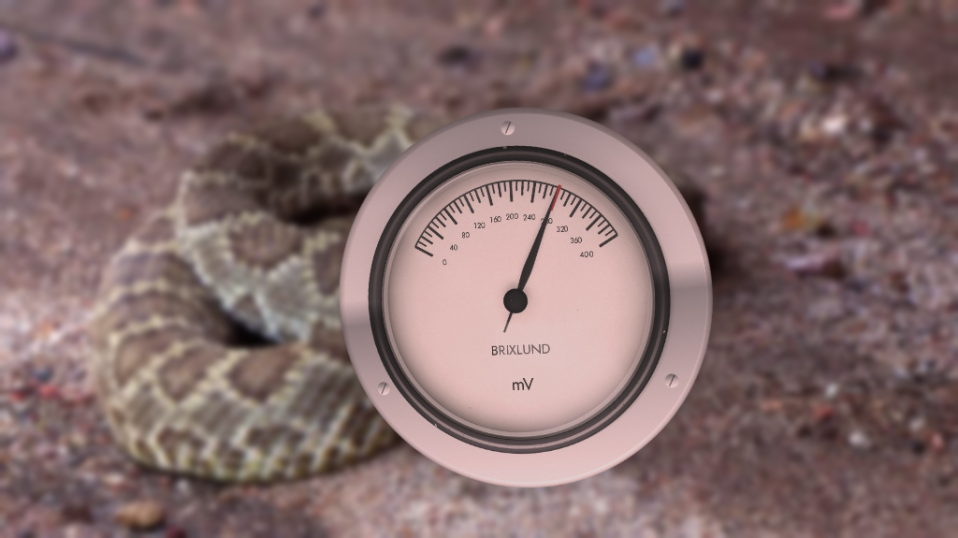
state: 280 mV
